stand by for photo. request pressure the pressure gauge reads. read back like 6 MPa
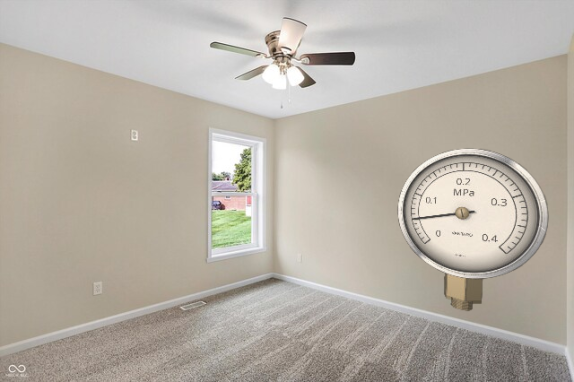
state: 0.05 MPa
